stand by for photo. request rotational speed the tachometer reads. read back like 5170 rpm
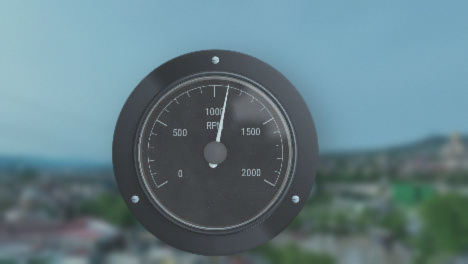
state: 1100 rpm
